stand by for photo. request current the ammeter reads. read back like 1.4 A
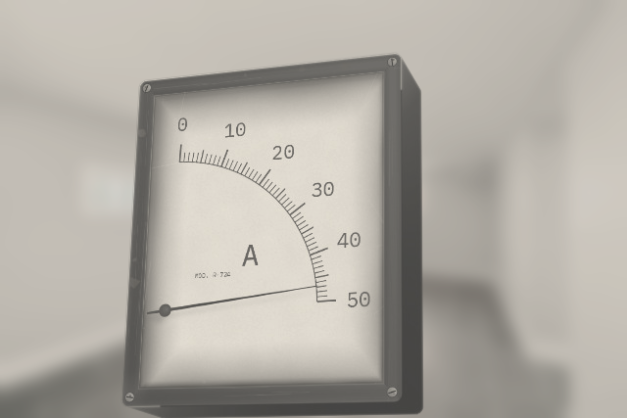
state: 47 A
